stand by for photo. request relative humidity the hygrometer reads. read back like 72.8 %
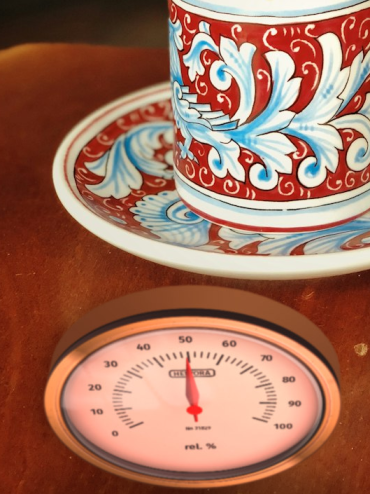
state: 50 %
